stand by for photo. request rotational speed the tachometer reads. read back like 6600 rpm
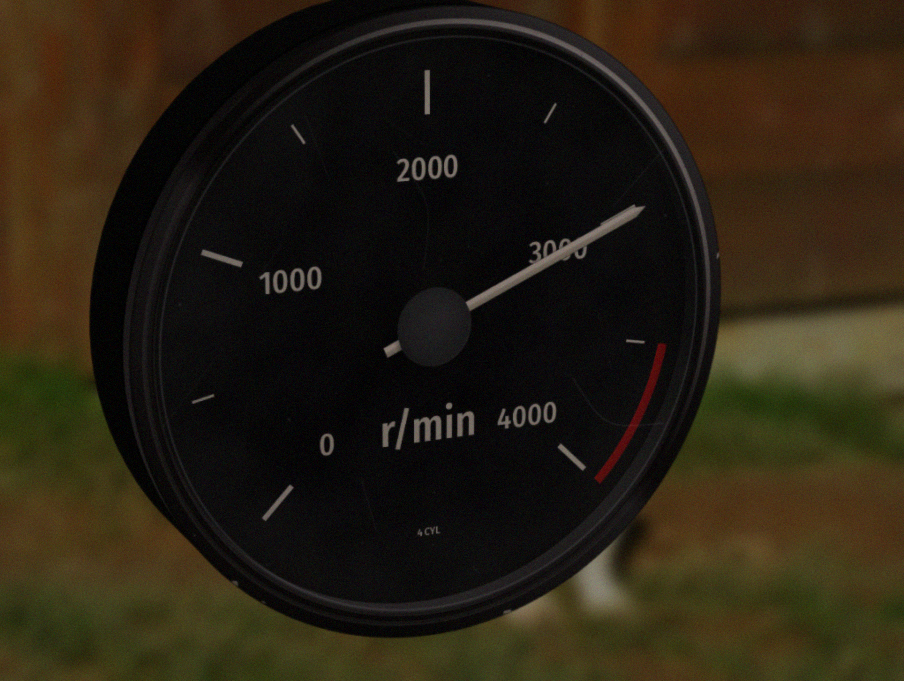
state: 3000 rpm
